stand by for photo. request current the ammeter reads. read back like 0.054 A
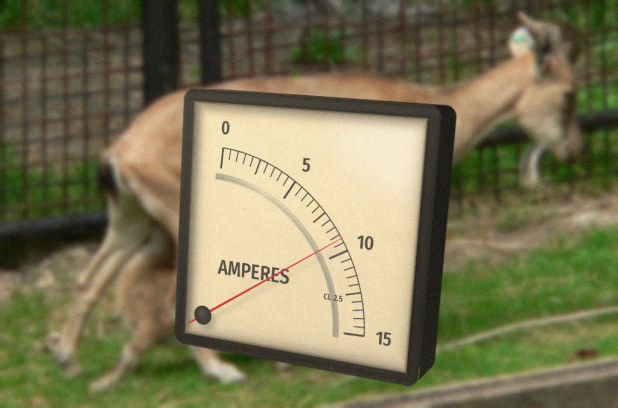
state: 9.25 A
